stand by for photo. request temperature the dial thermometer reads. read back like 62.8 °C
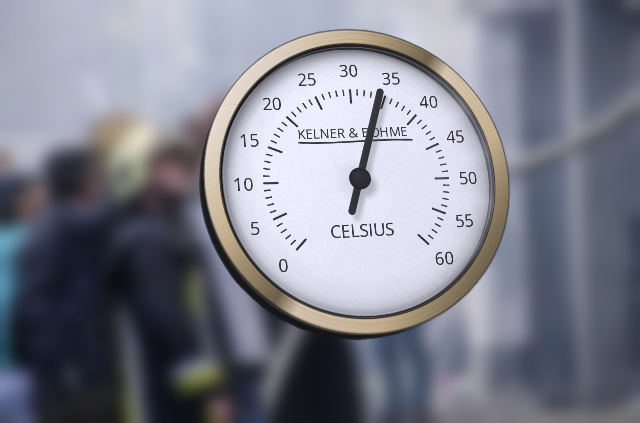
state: 34 °C
